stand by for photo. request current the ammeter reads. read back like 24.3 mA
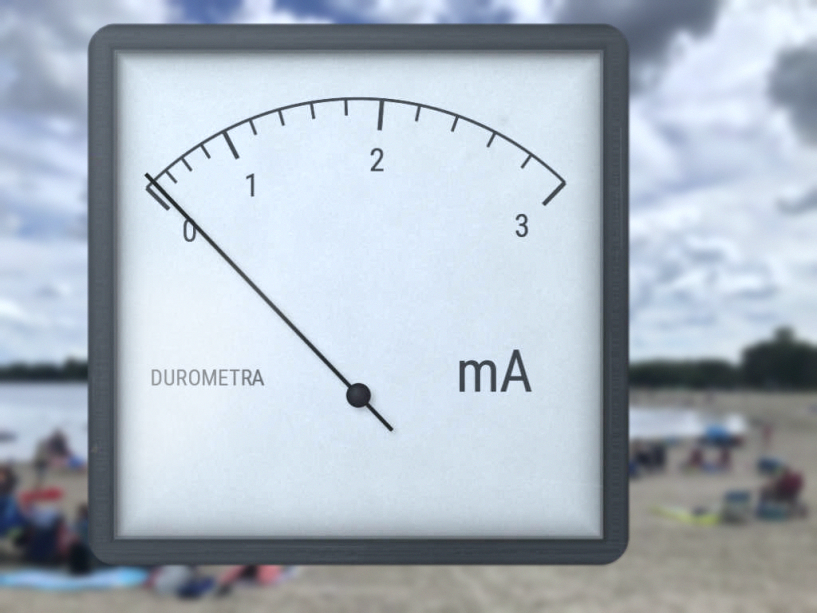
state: 0.2 mA
